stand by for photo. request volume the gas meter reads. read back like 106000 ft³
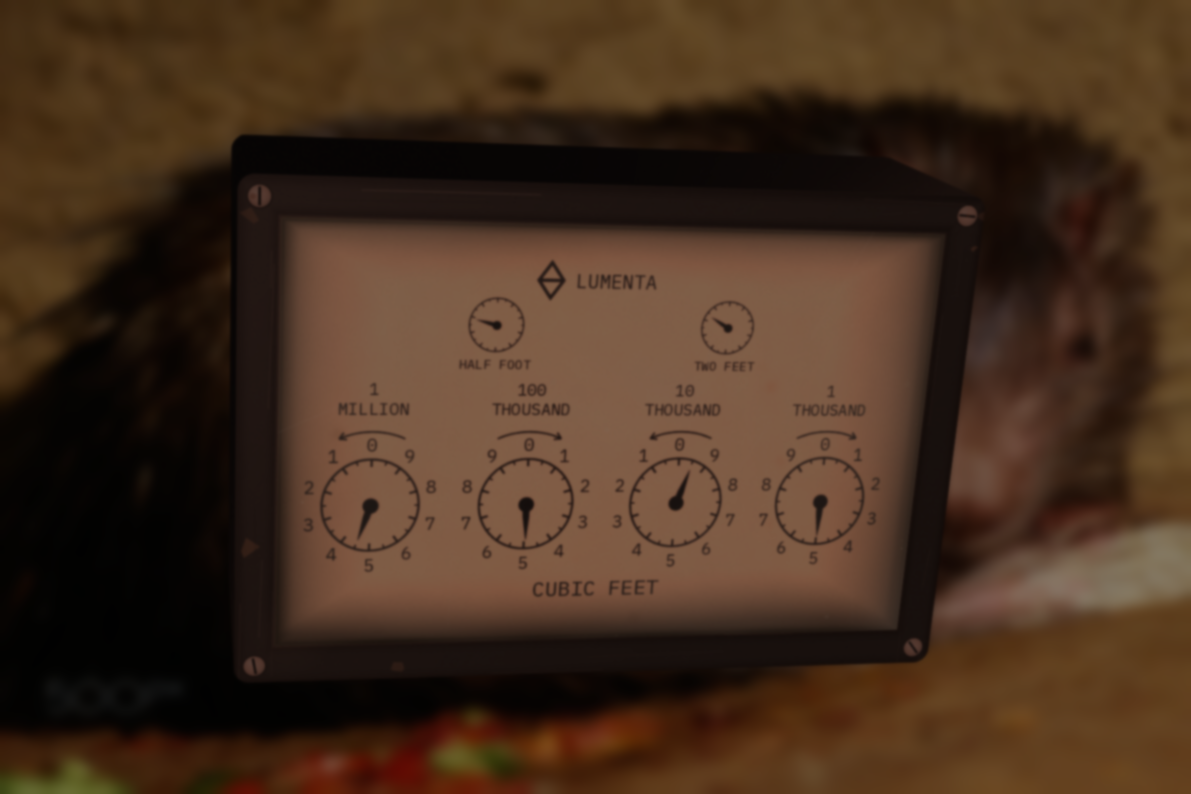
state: 449500 ft³
